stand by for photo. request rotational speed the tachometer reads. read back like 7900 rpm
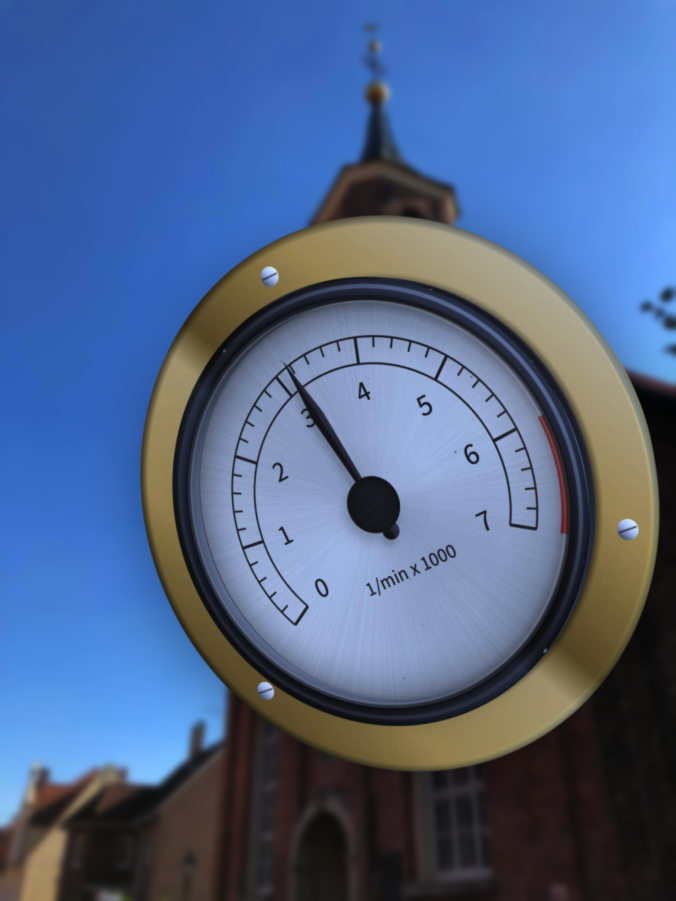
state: 3200 rpm
